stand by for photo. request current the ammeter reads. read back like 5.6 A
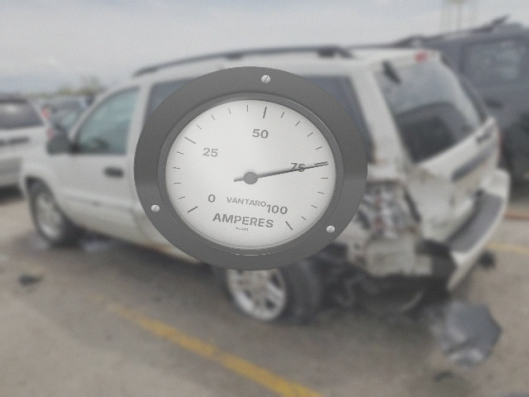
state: 75 A
